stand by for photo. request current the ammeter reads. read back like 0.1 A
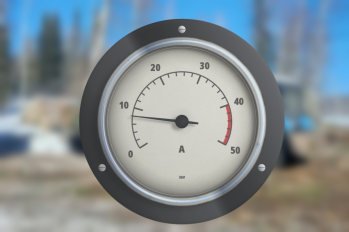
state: 8 A
